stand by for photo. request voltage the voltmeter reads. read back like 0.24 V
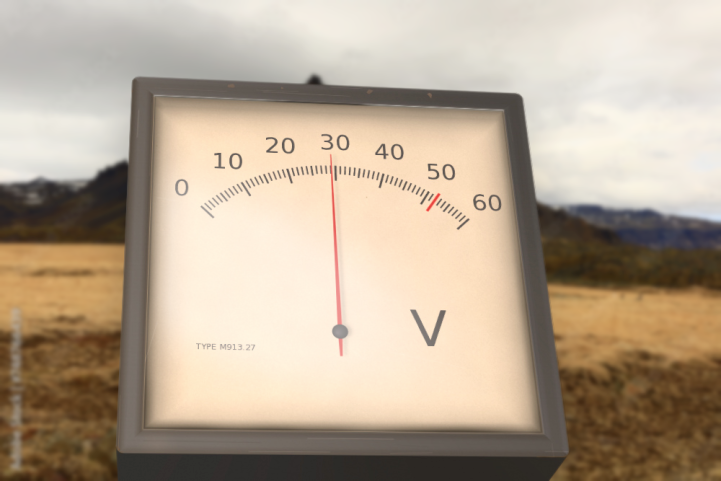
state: 29 V
